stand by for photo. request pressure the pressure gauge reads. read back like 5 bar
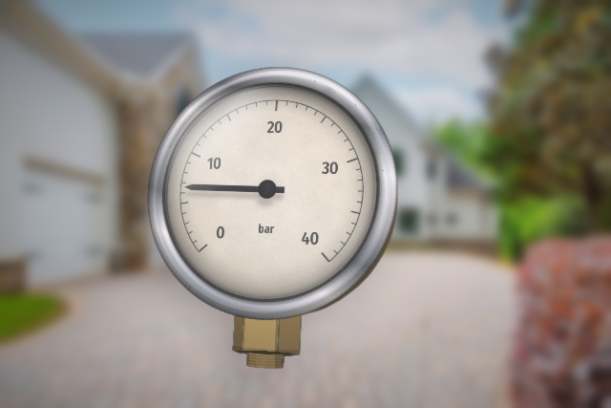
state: 6.5 bar
